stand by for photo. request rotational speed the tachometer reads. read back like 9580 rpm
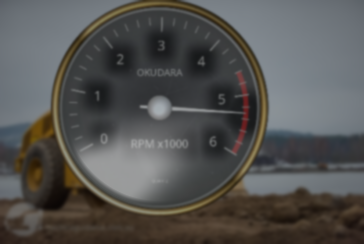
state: 5300 rpm
